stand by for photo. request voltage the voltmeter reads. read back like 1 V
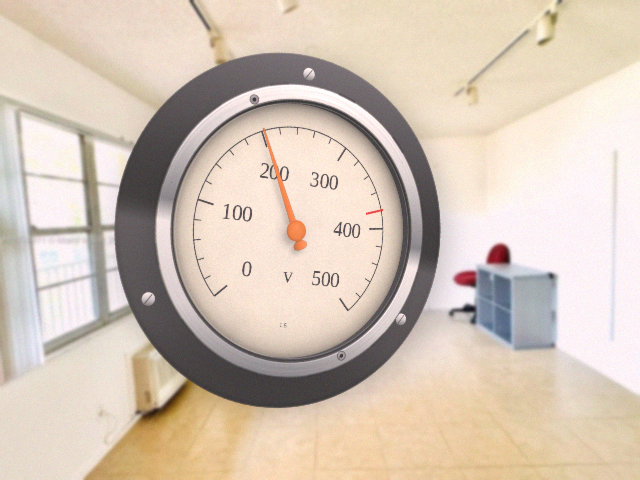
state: 200 V
